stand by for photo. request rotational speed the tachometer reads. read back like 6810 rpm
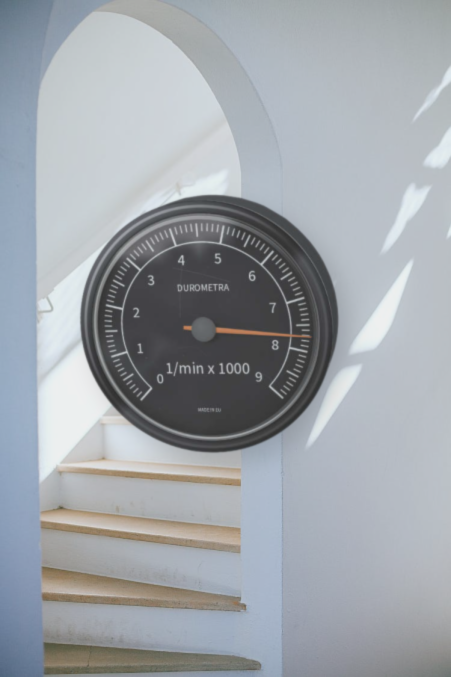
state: 7700 rpm
